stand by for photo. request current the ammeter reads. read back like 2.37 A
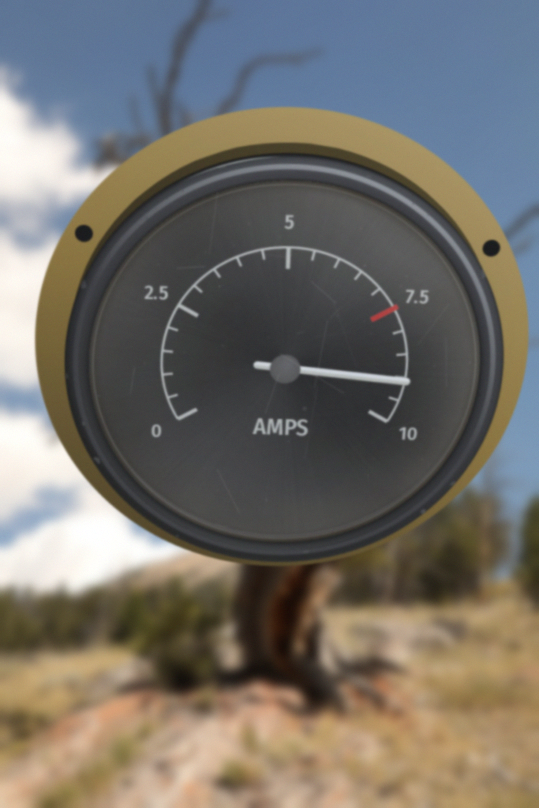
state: 9 A
